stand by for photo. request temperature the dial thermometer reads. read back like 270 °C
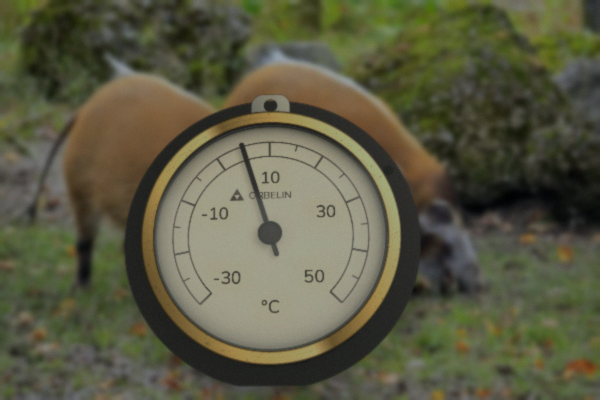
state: 5 °C
